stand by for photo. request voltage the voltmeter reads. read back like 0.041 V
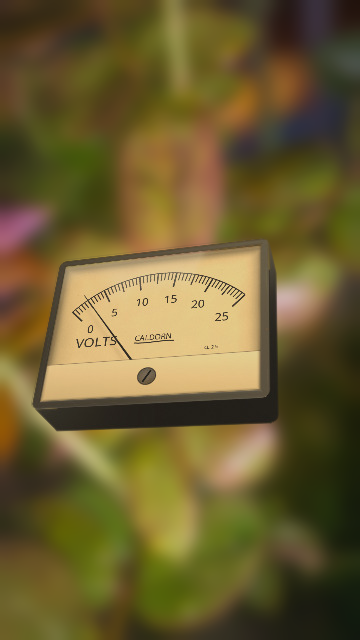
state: 2.5 V
